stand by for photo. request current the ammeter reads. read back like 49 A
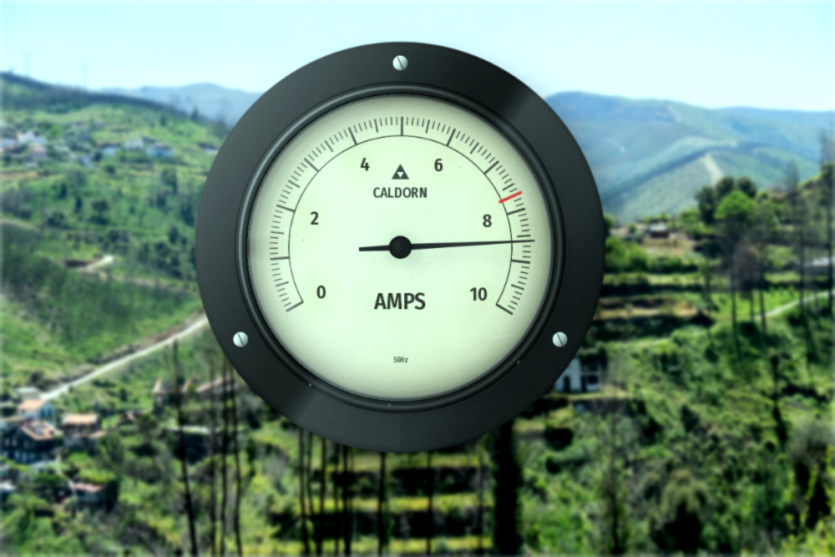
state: 8.6 A
